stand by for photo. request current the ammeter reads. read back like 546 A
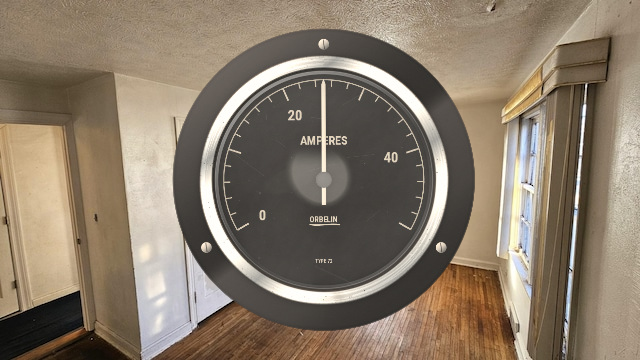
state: 25 A
